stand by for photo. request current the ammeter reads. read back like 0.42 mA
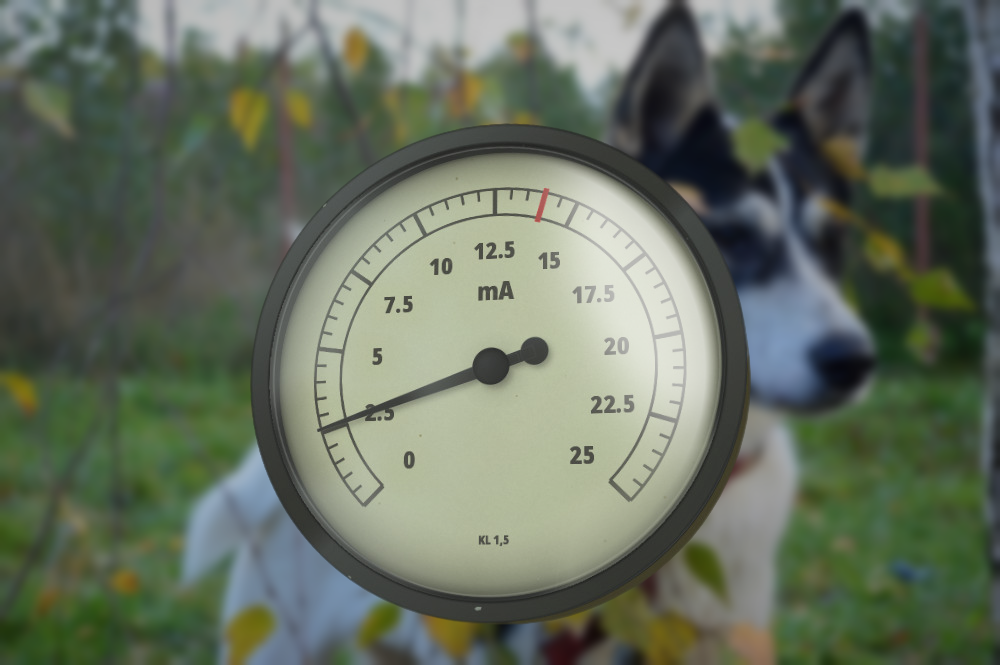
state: 2.5 mA
